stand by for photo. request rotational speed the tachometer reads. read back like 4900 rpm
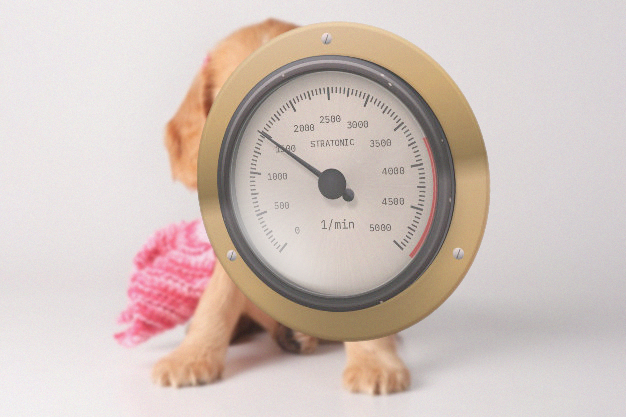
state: 1500 rpm
